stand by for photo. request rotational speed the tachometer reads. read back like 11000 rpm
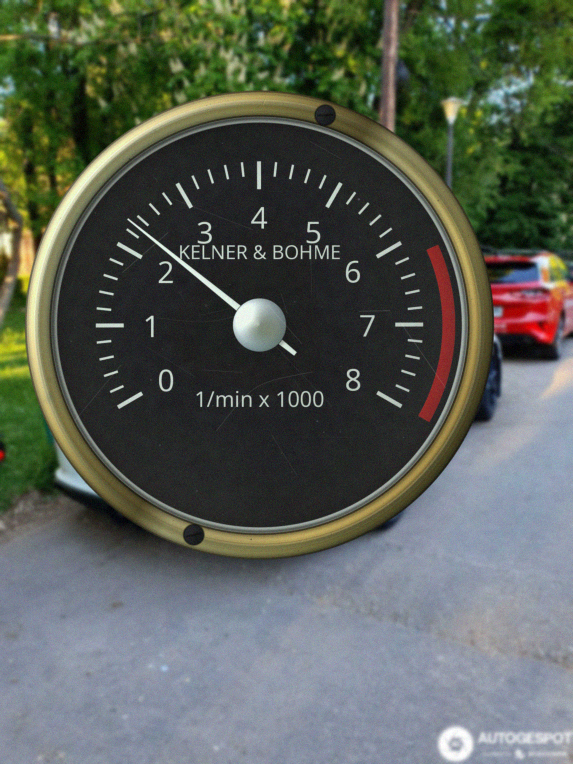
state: 2300 rpm
